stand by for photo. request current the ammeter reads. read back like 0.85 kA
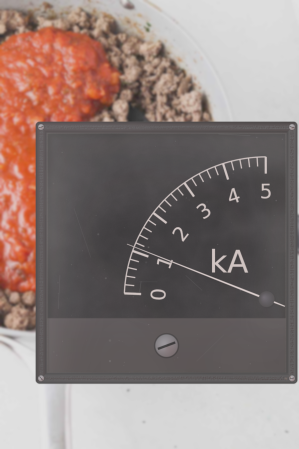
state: 1.1 kA
